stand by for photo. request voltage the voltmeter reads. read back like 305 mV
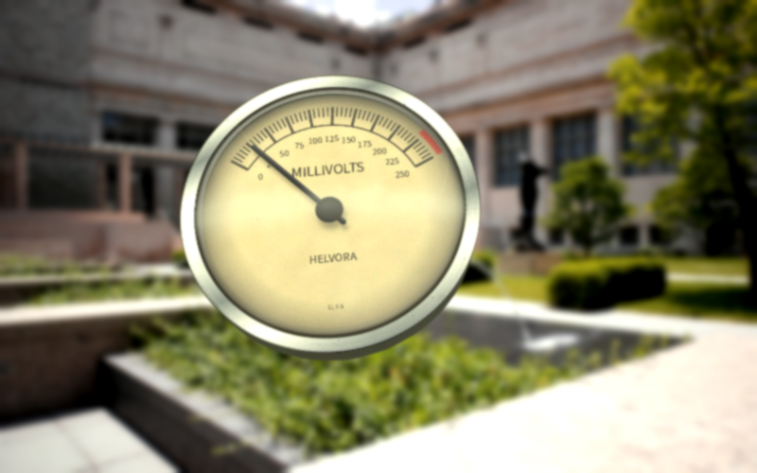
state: 25 mV
